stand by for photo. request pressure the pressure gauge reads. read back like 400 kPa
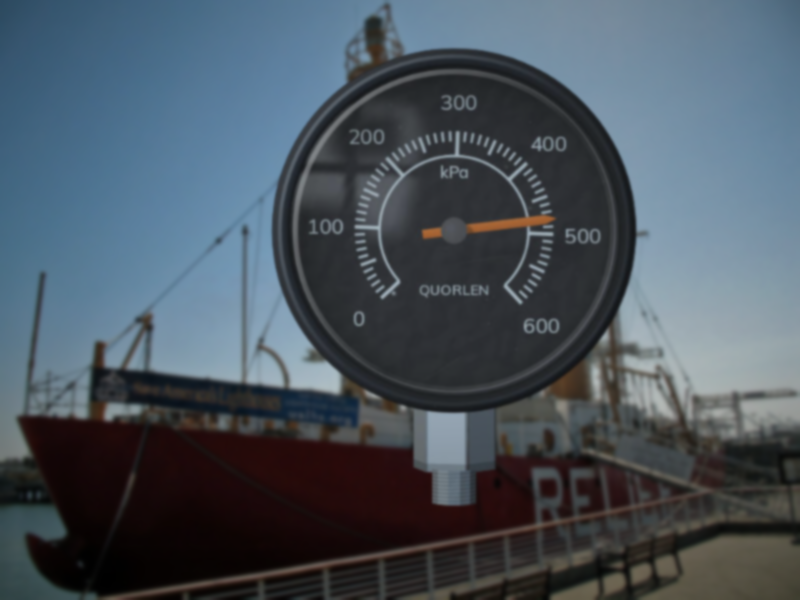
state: 480 kPa
